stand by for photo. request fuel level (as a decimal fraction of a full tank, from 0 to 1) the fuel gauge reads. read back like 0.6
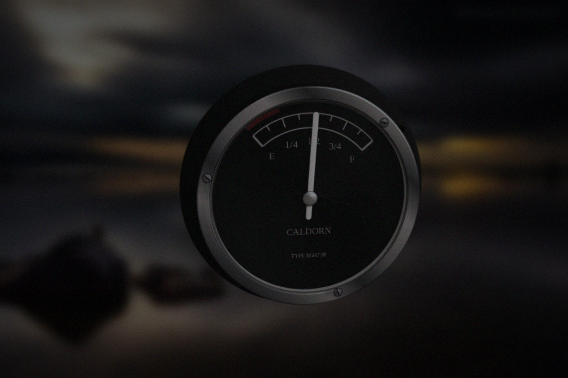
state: 0.5
